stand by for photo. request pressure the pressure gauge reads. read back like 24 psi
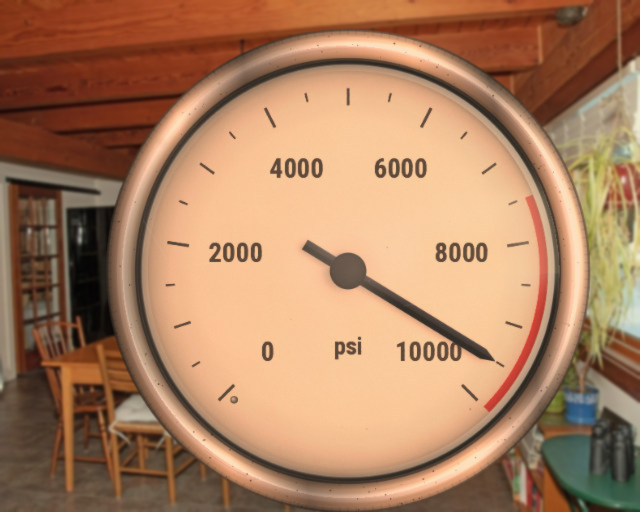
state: 9500 psi
